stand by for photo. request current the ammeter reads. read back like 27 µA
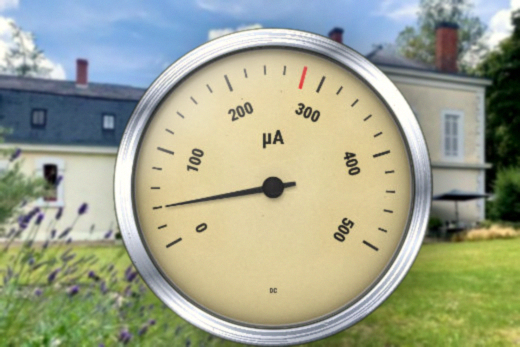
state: 40 µA
